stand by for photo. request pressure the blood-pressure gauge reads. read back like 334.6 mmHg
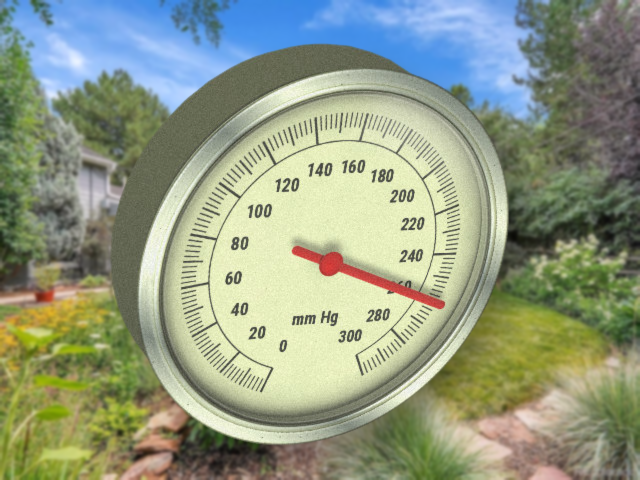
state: 260 mmHg
